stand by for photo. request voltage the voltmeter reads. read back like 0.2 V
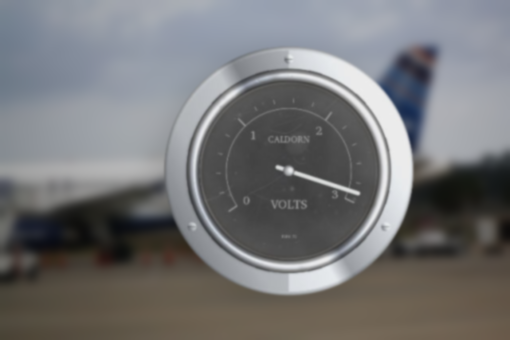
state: 2.9 V
